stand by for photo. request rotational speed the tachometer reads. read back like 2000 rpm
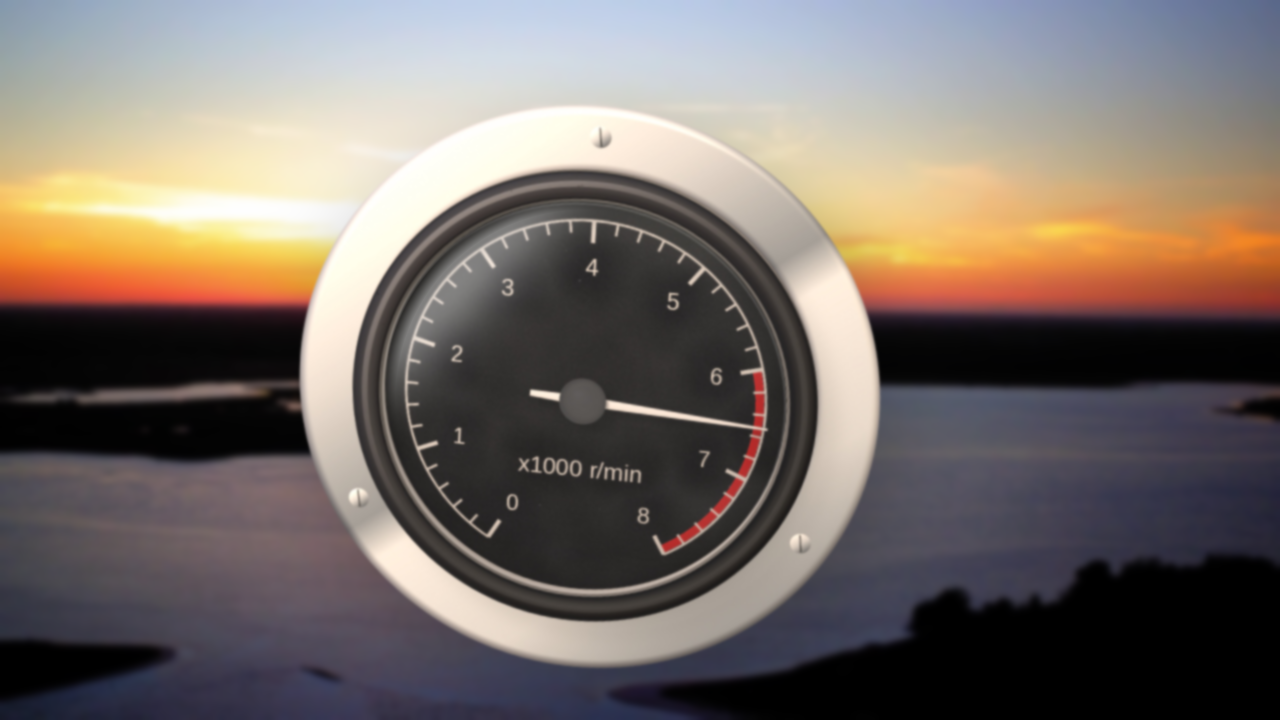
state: 6500 rpm
